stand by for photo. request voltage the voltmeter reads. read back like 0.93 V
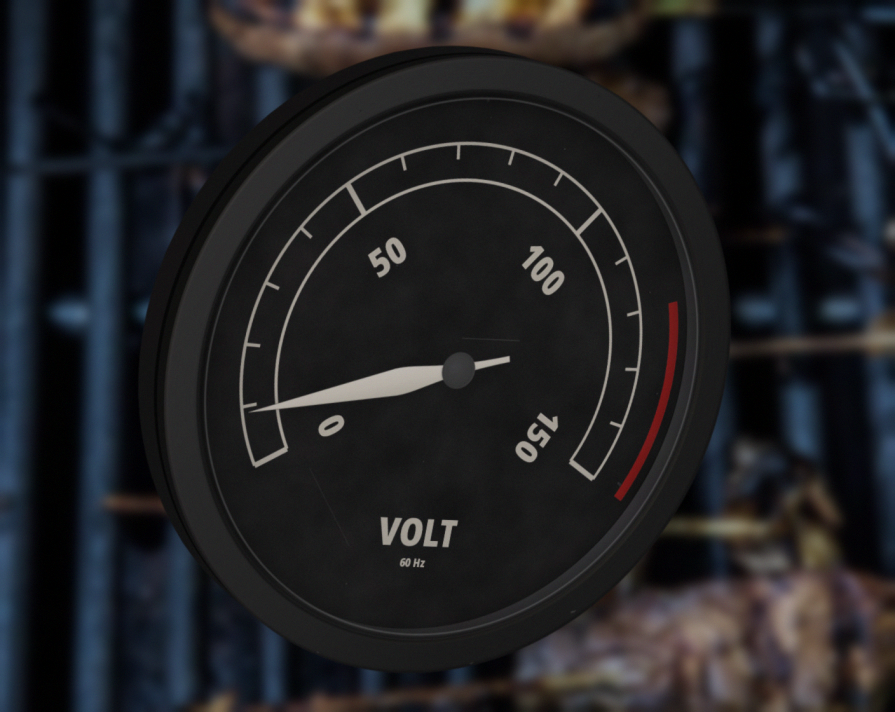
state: 10 V
